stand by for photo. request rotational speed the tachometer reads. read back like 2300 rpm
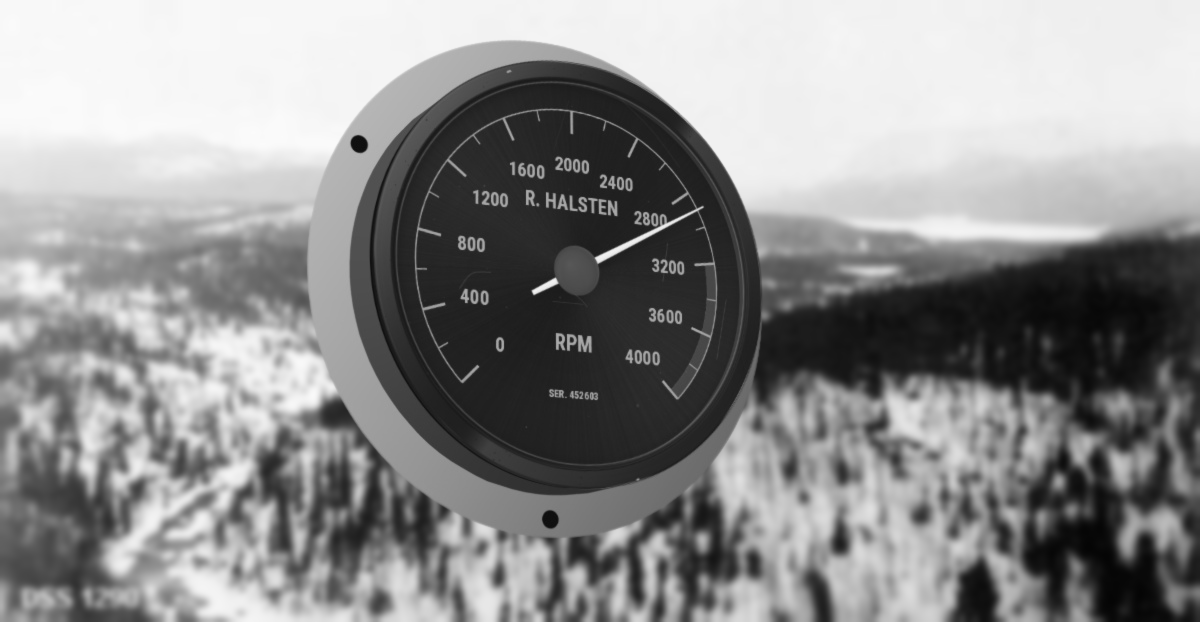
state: 2900 rpm
